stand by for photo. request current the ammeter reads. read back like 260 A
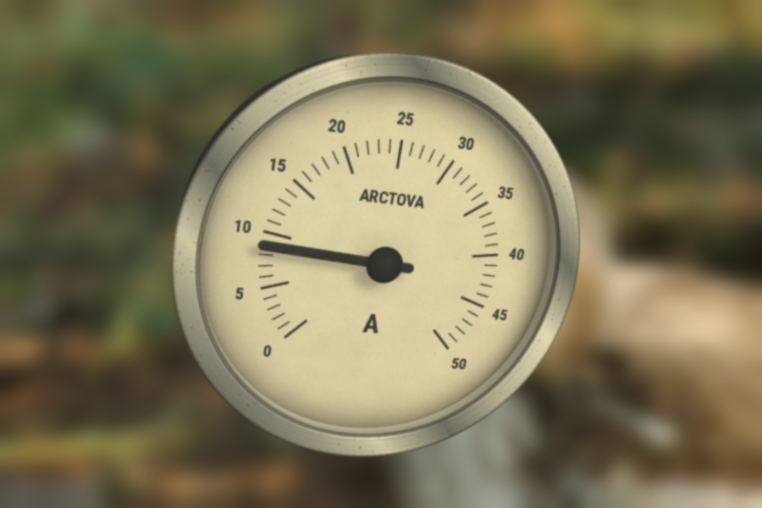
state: 9 A
